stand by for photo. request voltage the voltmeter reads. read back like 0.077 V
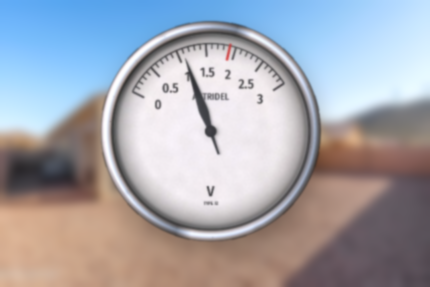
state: 1.1 V
